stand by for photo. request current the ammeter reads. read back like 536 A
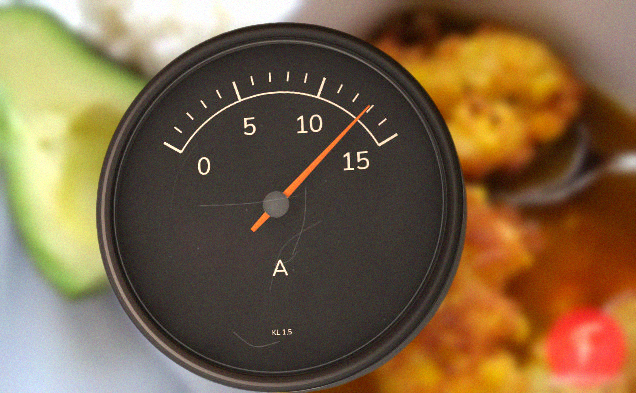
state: 13 A
